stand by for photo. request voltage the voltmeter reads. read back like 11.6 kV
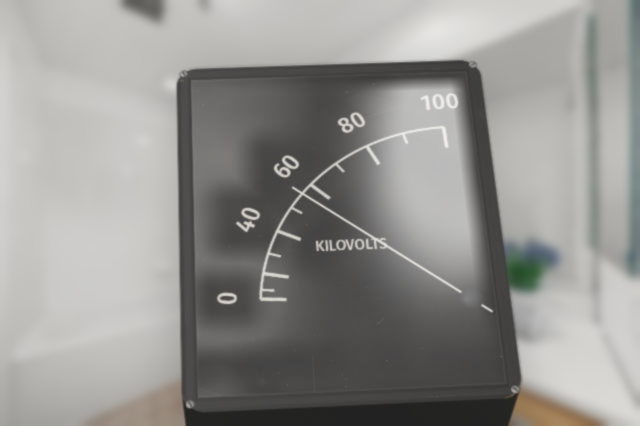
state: 55 kV
